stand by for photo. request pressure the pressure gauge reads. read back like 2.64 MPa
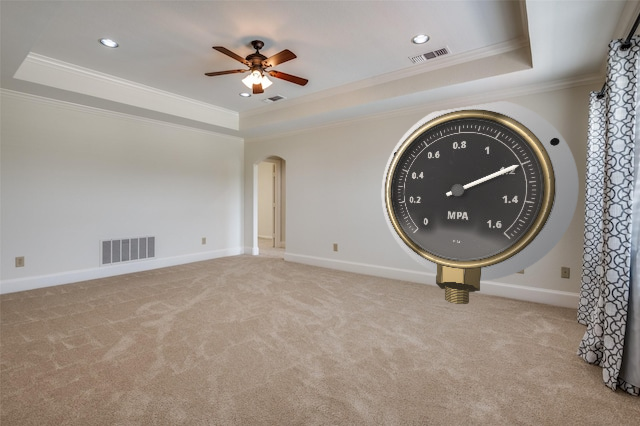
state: 1.2 MPa
